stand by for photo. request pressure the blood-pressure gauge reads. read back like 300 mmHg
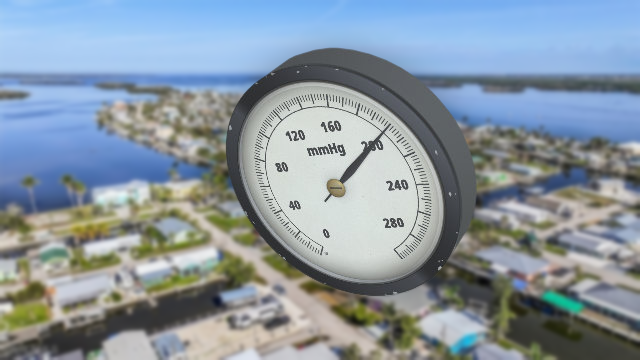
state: 200 mmHg
